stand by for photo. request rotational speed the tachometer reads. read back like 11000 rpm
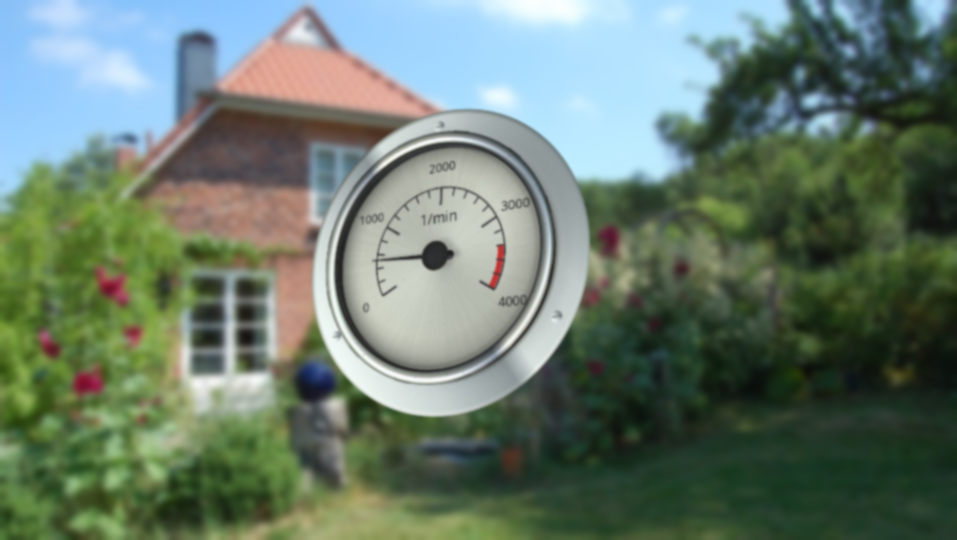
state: 500 rpm
